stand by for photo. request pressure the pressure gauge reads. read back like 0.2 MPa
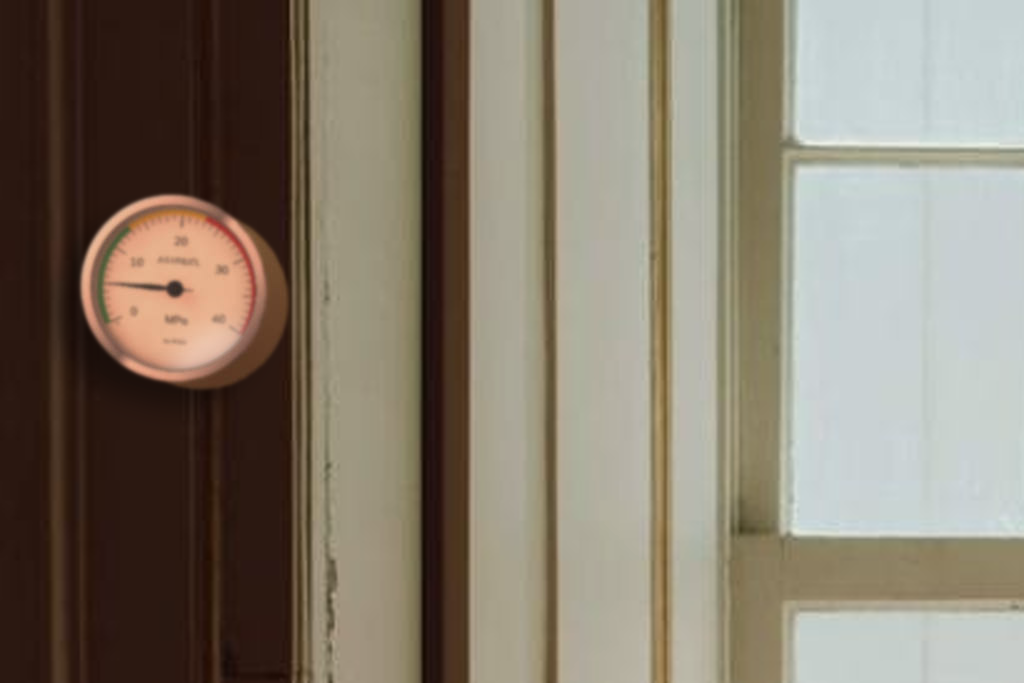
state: 5 MPa
